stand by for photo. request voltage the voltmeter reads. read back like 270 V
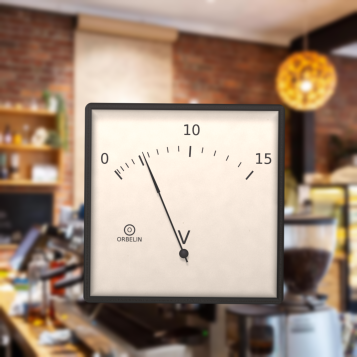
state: 5.5 V
